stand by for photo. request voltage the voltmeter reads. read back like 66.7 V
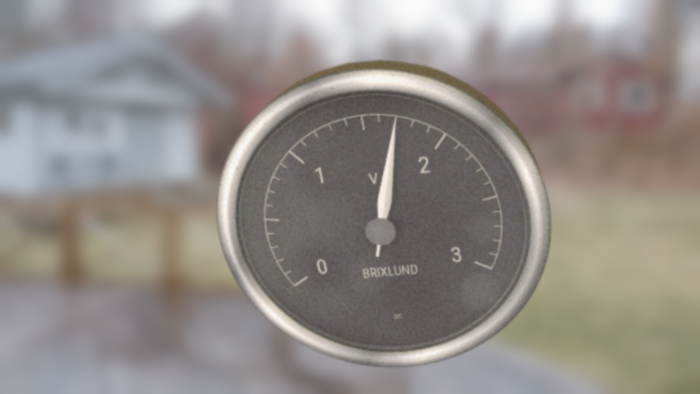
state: 1.7 V
